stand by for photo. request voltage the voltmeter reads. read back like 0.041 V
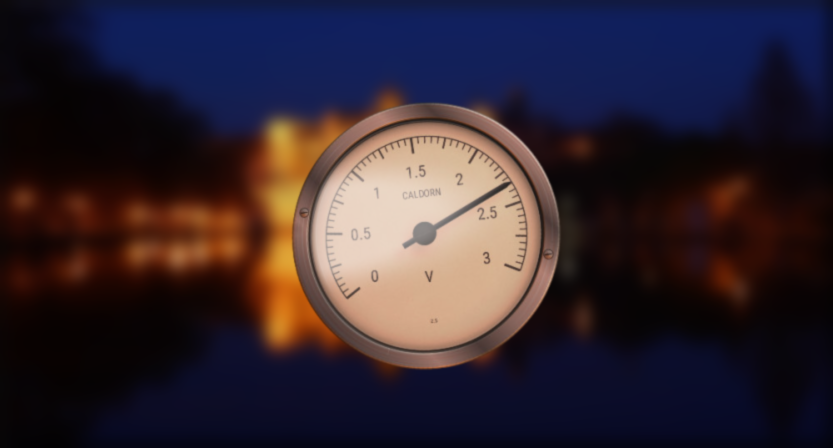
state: 2.35 V
